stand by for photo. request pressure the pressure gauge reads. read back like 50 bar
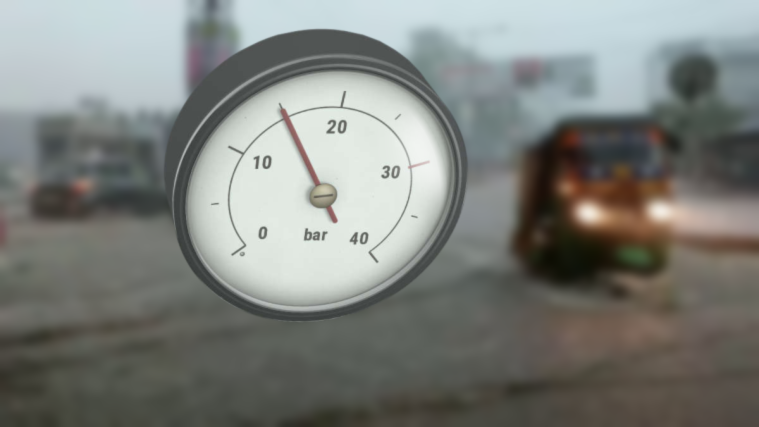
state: 15 bar
